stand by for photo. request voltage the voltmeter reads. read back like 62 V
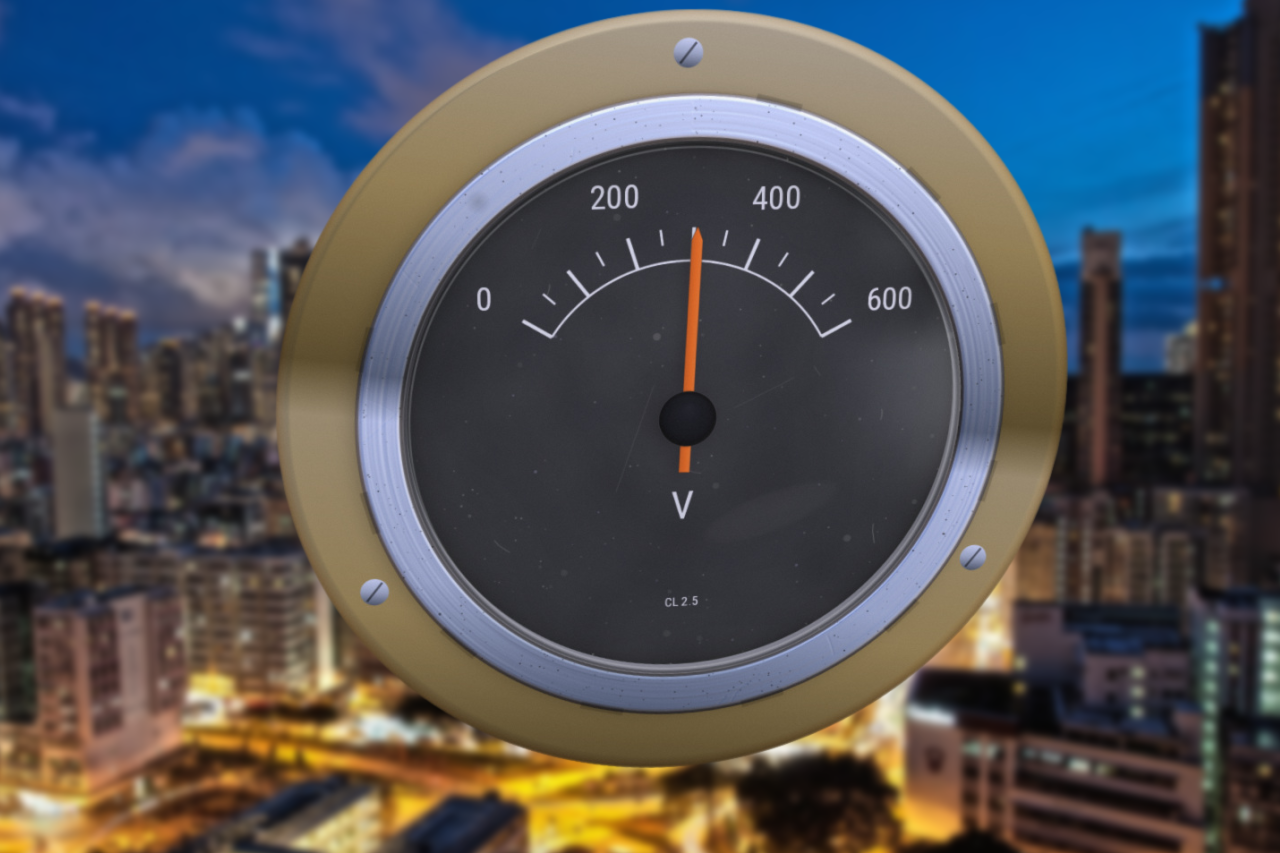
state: 300 V
